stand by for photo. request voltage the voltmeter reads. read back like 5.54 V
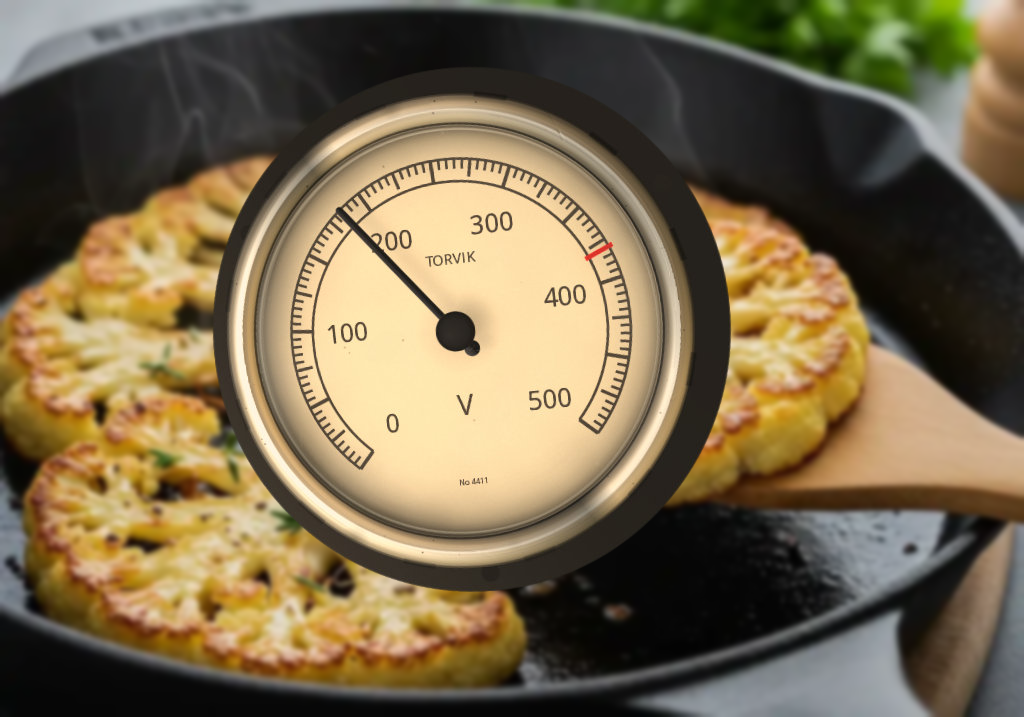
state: 185 V
